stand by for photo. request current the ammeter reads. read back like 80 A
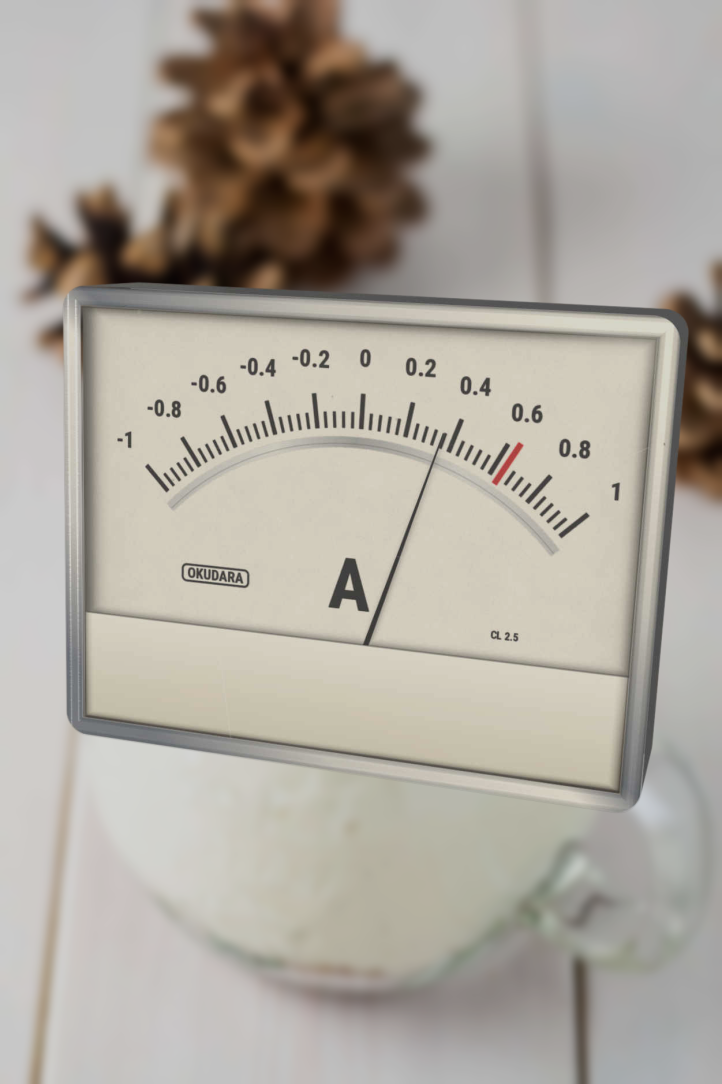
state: 0.36 A
